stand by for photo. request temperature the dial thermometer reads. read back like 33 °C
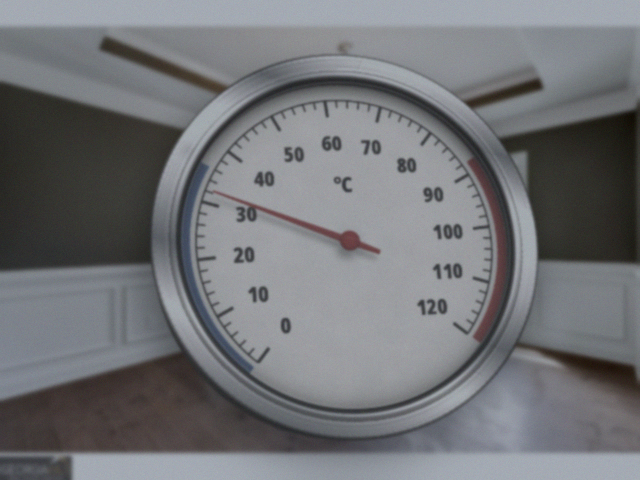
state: 32 °C
